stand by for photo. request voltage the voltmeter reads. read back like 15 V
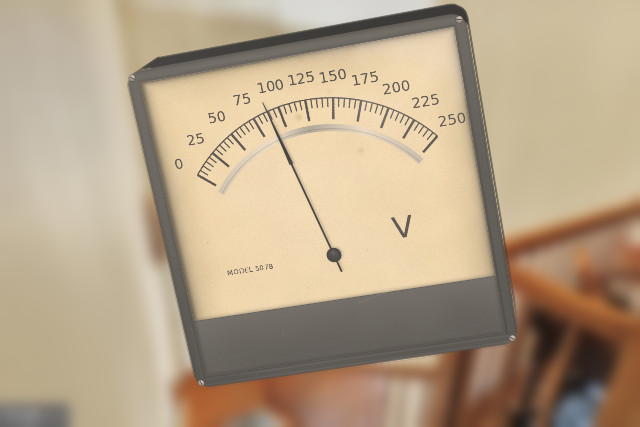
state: 90 V
